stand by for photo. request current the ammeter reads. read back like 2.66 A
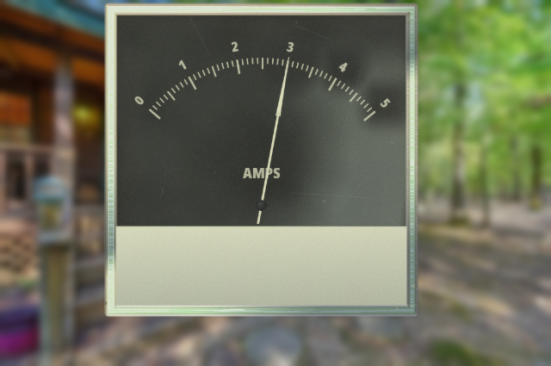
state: 3 A
